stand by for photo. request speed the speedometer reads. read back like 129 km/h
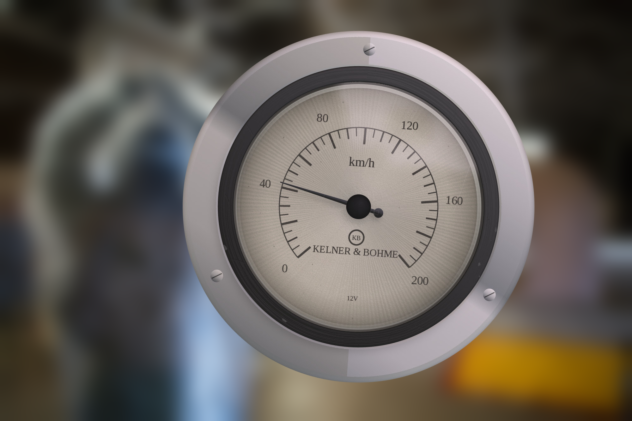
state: 42.5 km/h
